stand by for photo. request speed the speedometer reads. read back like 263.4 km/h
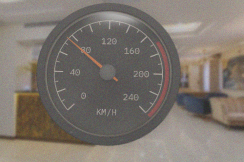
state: 75 km/h
